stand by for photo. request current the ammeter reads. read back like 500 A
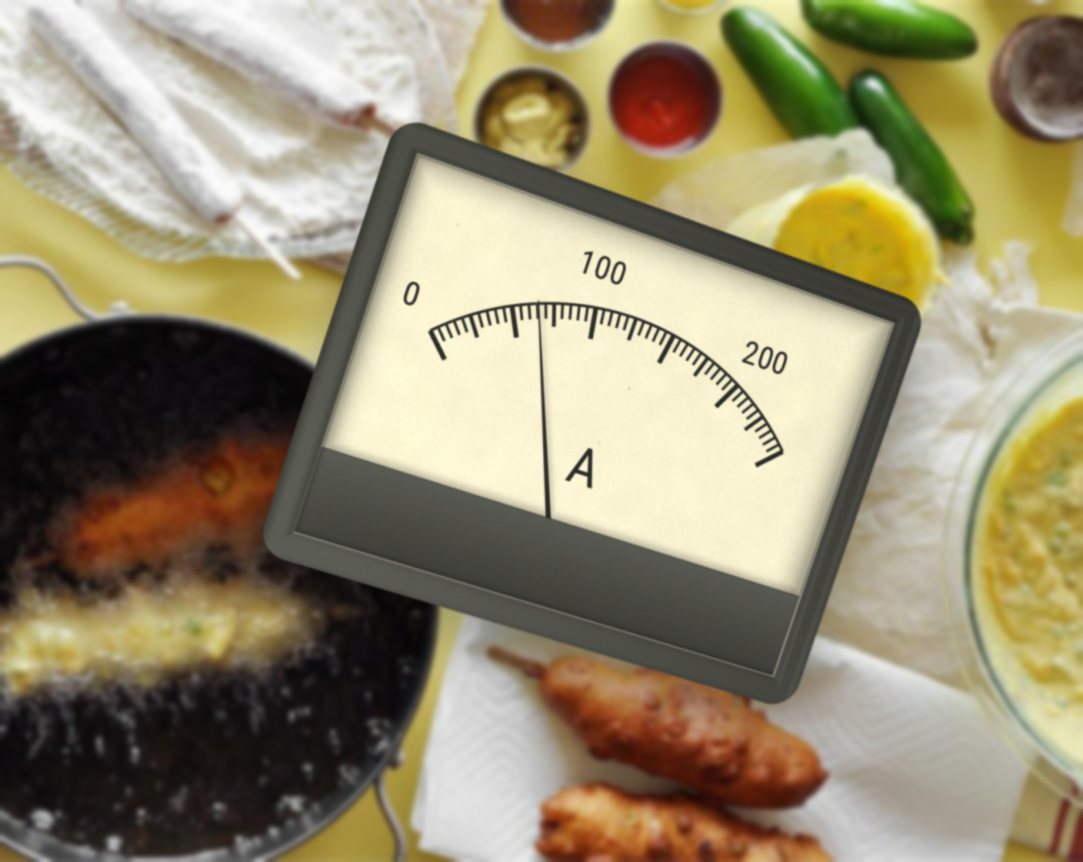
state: 65 A
